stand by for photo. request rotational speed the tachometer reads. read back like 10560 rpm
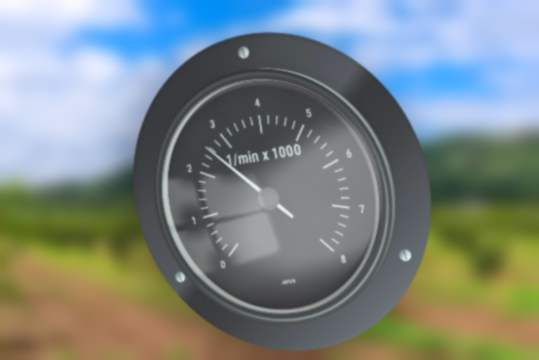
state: 2600 rpm
